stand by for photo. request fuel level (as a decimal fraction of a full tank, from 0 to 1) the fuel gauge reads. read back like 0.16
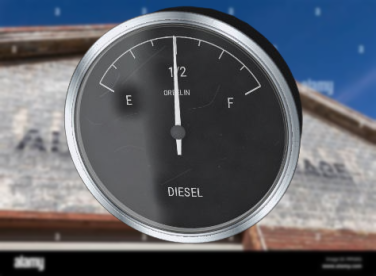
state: 0.5
